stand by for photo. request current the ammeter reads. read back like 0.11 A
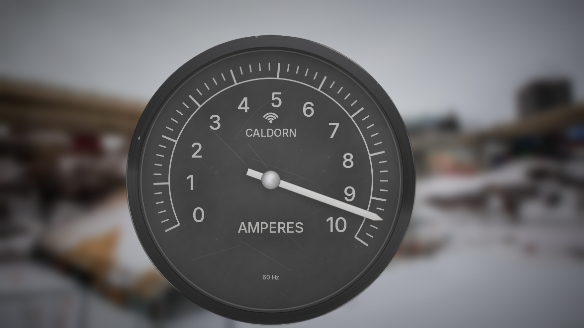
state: 9.4 A
